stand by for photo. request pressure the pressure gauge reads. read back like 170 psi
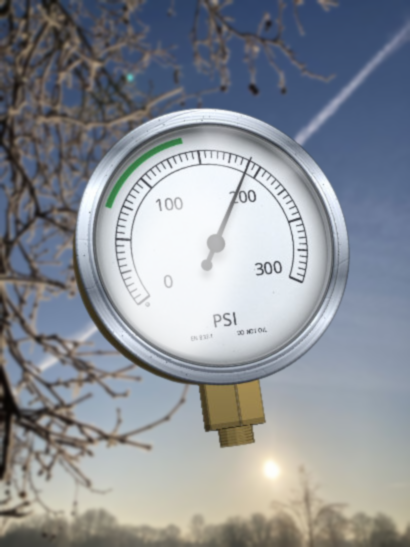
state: 190 psi
